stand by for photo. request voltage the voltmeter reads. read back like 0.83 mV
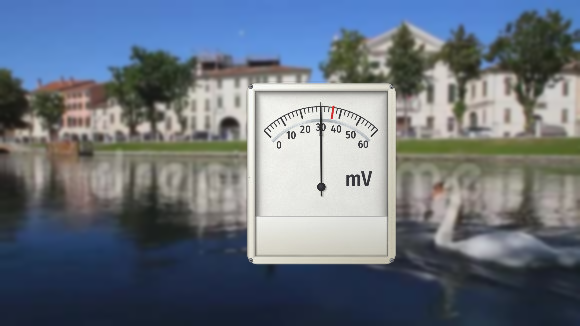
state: 30 mV
